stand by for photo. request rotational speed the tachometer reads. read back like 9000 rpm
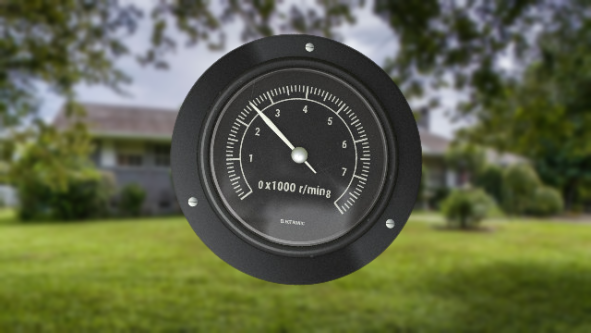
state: 2500 rpm
